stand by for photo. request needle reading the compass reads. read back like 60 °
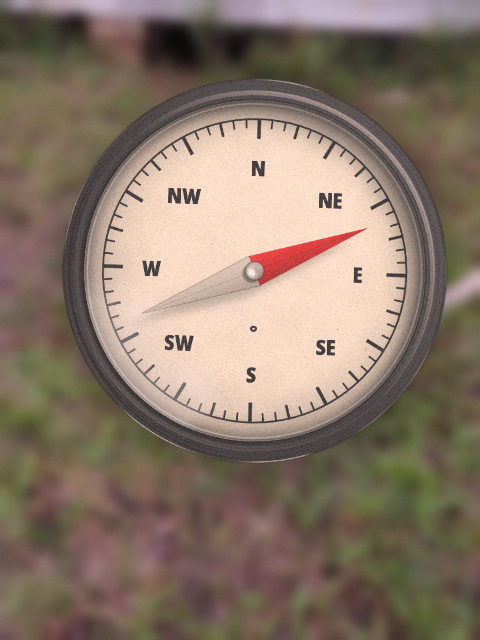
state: 67.5 °
